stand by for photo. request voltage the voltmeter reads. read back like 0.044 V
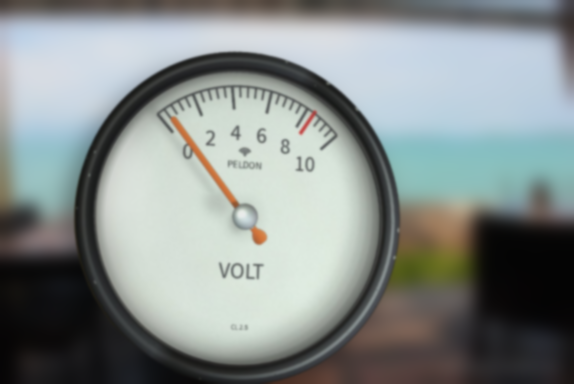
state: 0.4 V
